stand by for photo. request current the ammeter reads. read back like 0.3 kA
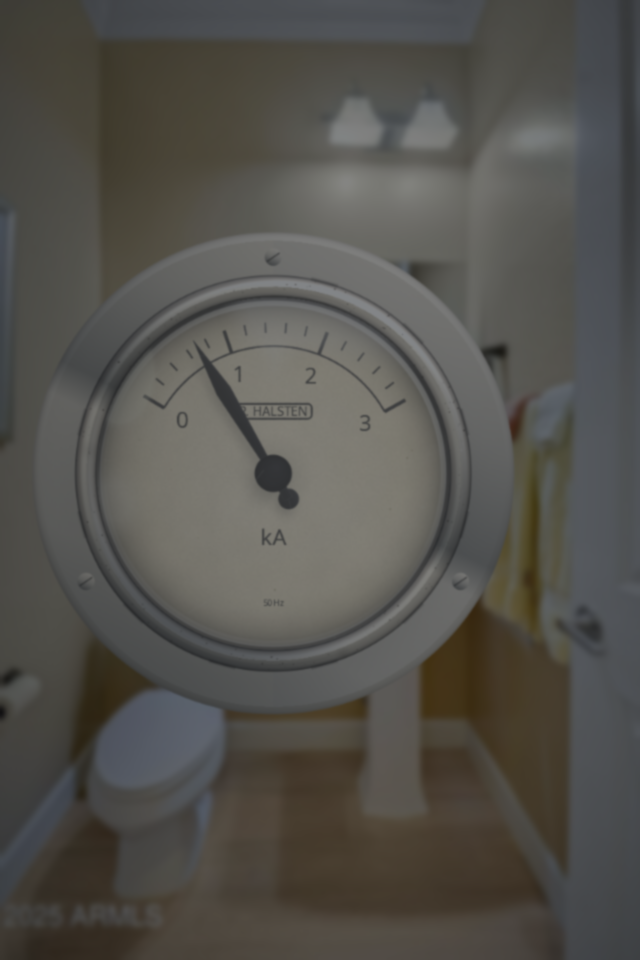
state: 0.7 kA
